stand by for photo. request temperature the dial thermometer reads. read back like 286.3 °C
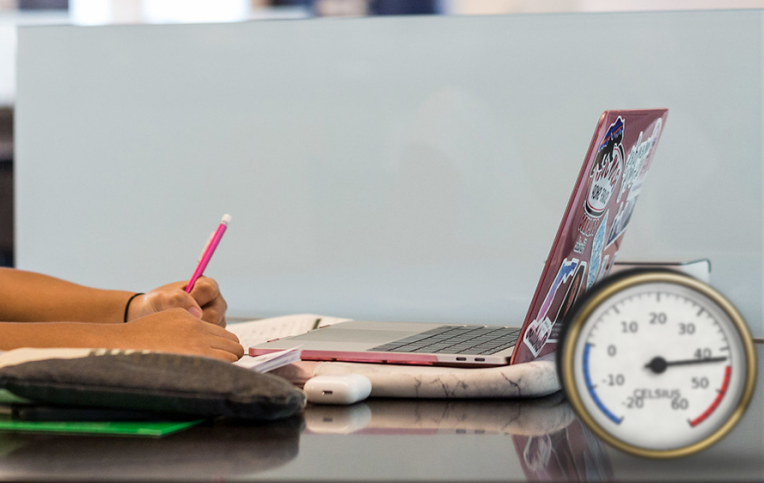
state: 42 °C
